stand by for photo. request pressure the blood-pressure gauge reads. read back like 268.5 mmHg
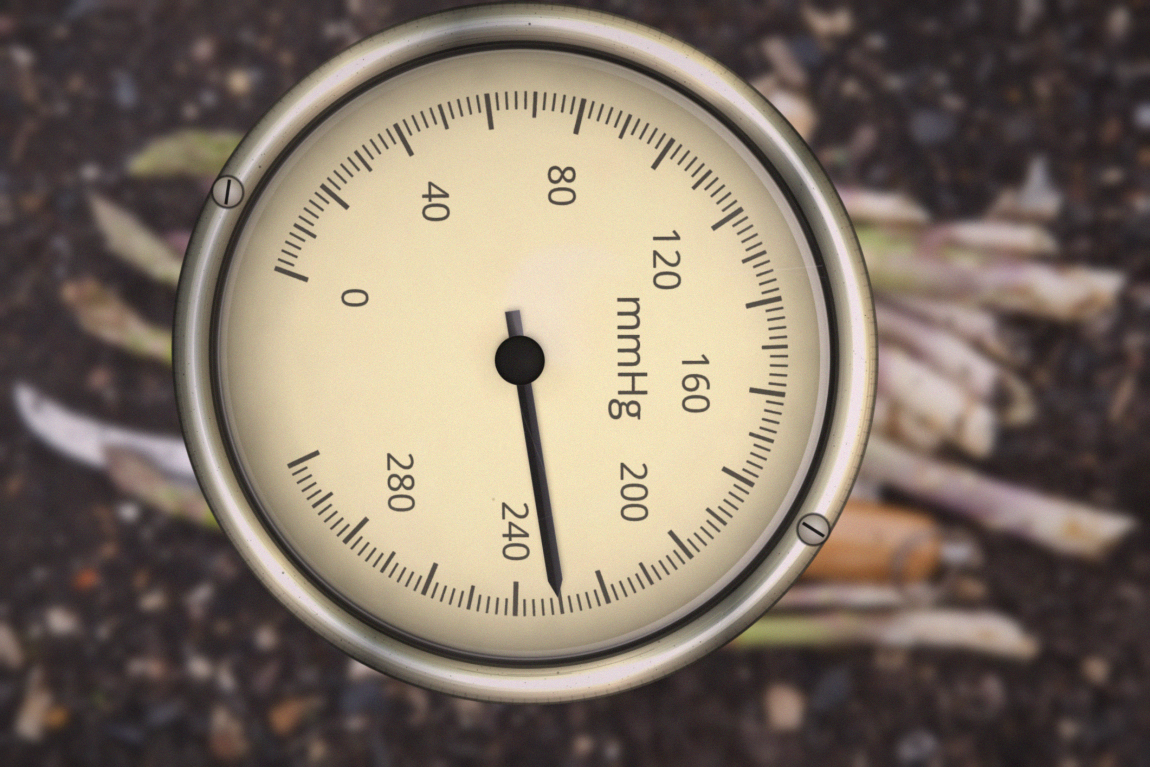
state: 230 mmHg
